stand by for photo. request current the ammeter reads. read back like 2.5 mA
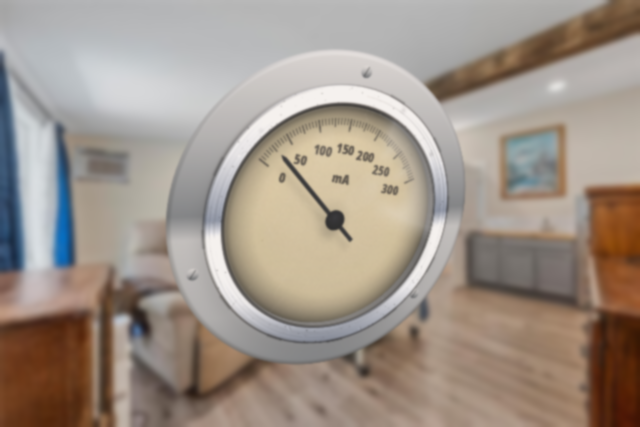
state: 25 mA
